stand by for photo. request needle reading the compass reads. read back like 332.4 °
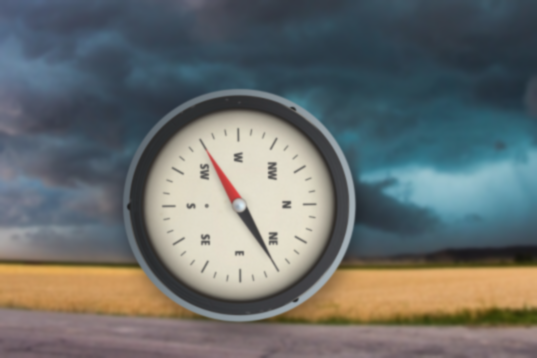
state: 240 °
